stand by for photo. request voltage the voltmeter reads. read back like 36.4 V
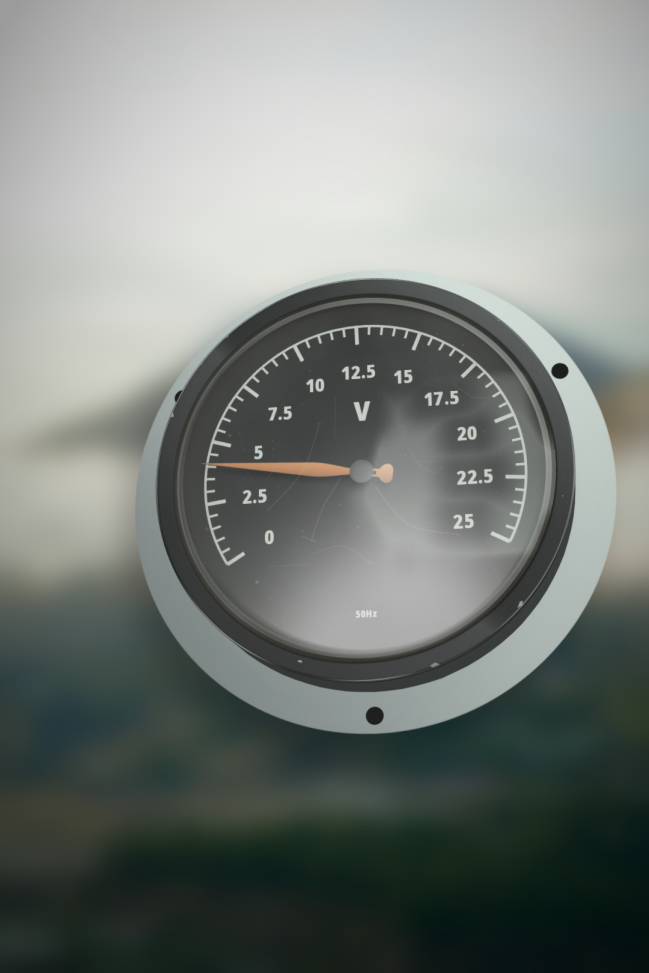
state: 4 V
